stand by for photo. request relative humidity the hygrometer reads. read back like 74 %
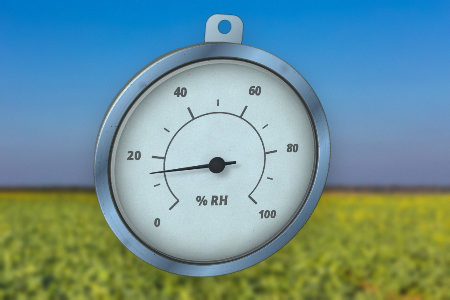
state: 15 %
